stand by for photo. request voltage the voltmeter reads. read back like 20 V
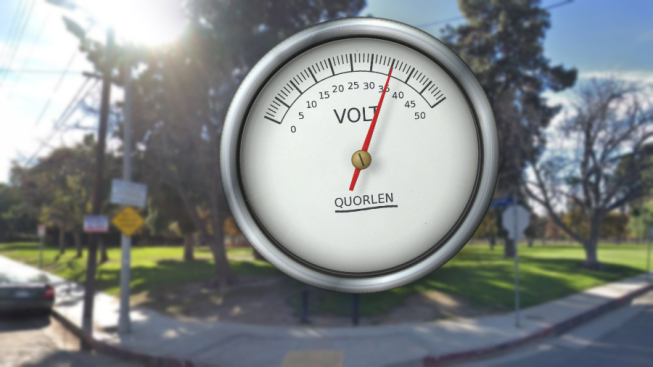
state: 35 V
